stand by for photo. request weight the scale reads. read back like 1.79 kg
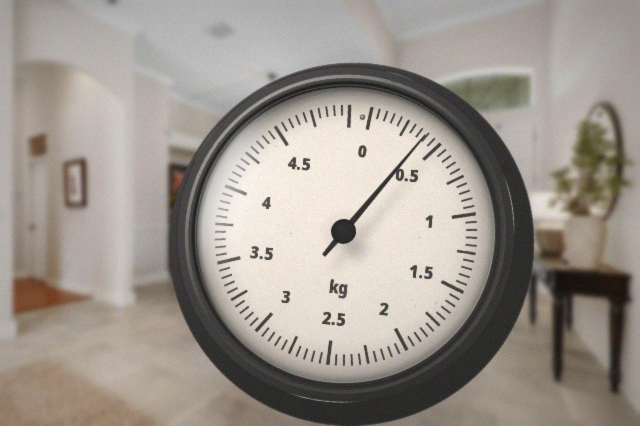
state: 0.4 kg
